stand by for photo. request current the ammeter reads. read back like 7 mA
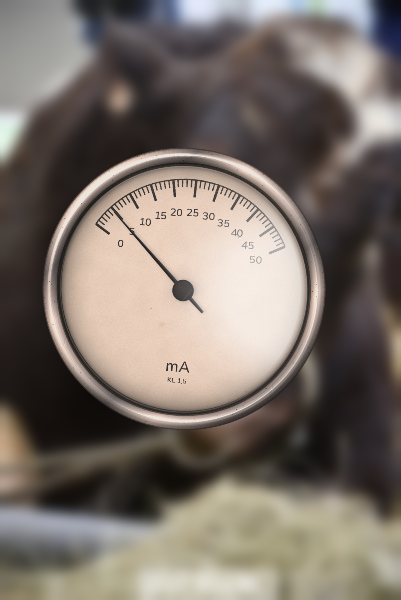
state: 5 mA
